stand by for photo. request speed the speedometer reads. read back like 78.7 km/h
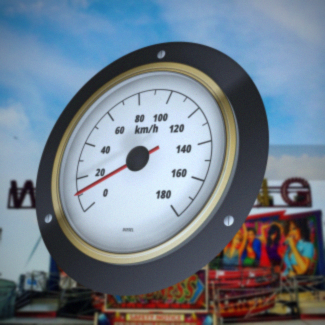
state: 10 km/h
